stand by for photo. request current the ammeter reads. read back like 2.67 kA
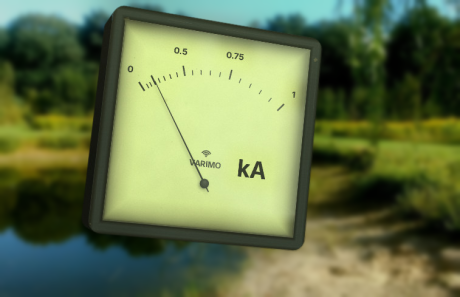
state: 0.25 kA
